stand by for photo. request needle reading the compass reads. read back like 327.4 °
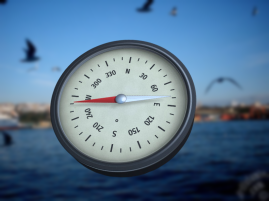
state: 260 °
